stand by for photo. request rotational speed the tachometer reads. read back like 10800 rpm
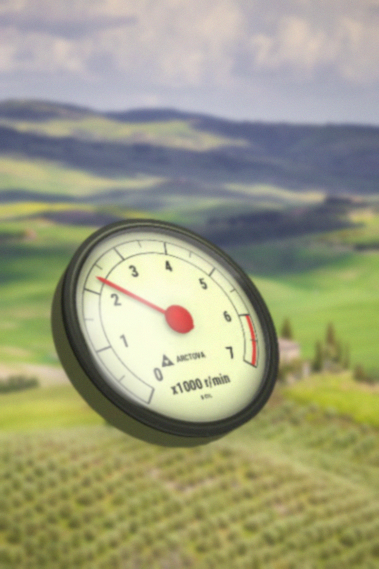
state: 2250 rpm
